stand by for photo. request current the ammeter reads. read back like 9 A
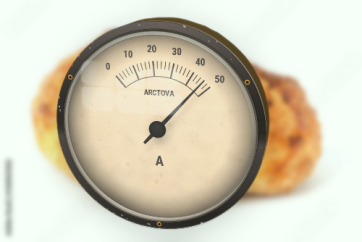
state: 46 A
